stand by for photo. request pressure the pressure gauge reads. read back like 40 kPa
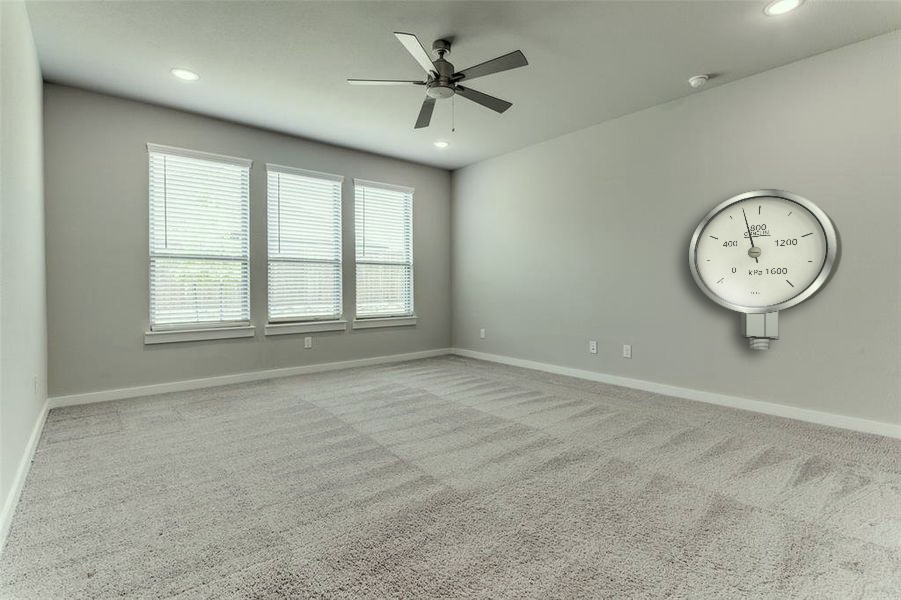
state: 700 kPa
